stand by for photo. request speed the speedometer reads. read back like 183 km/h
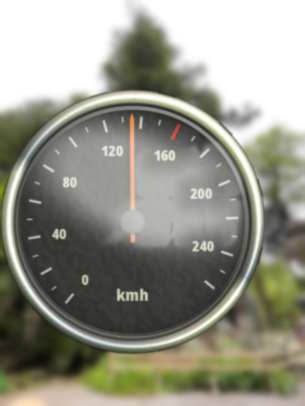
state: 135 km/h
